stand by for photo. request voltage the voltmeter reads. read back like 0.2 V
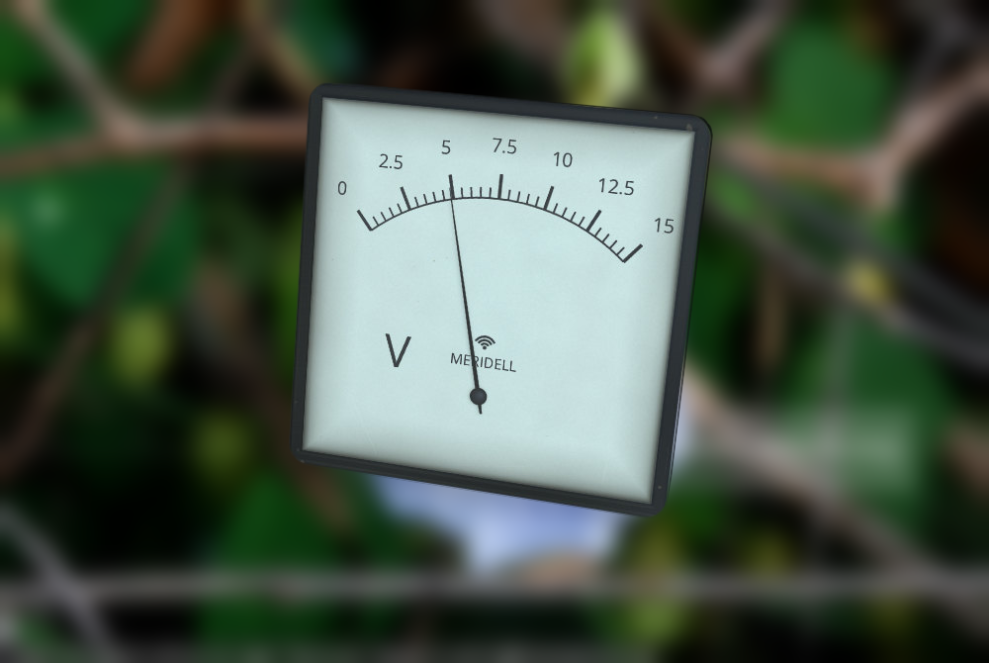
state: 5 V
